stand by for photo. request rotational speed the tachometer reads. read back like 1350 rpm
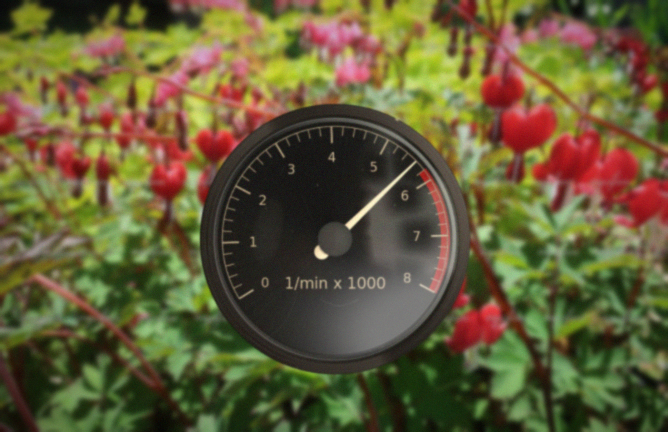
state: 5600 rpm
